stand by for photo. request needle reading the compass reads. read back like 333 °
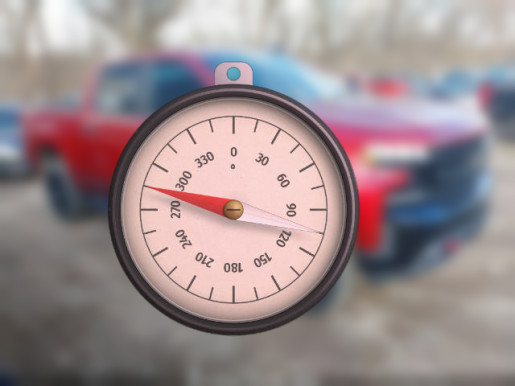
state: 285 °
